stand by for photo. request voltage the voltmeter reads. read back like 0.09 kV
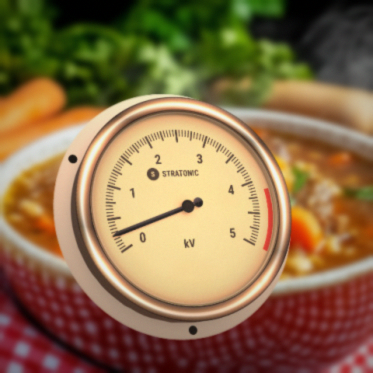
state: 0.25 kV
